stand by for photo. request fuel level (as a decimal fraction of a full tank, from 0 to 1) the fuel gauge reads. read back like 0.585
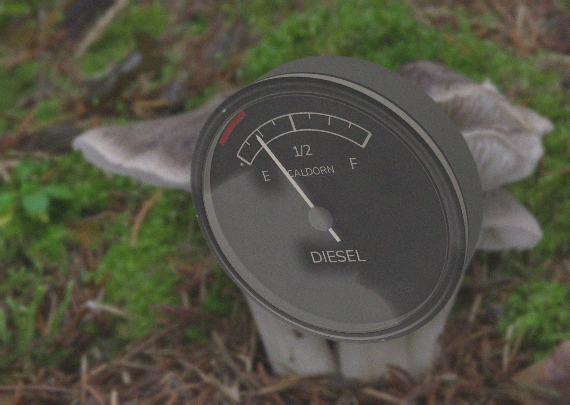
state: 0.25
